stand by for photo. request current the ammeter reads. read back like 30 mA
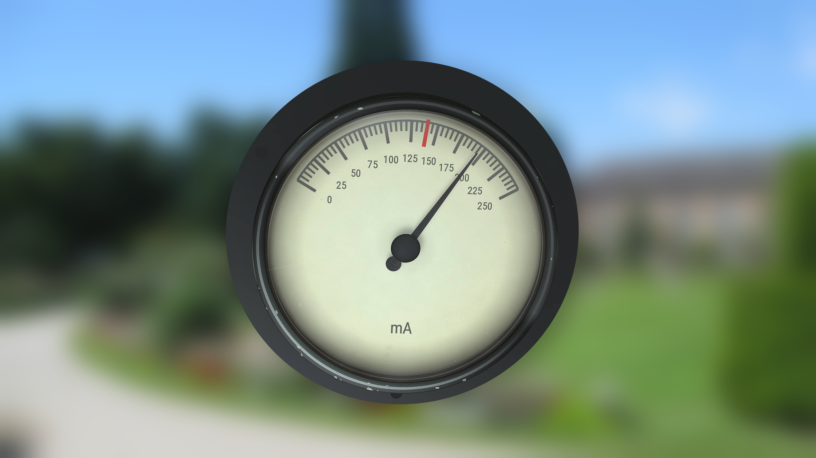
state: 195 mA
